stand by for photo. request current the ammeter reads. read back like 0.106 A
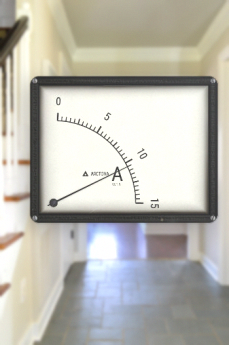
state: 10.5 A
